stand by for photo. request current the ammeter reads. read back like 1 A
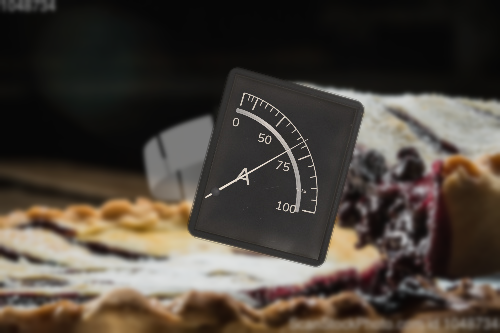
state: 67.5 A
